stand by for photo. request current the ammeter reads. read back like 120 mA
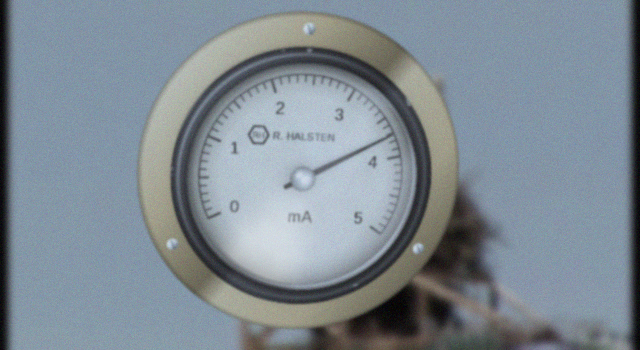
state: 3.7 mA
